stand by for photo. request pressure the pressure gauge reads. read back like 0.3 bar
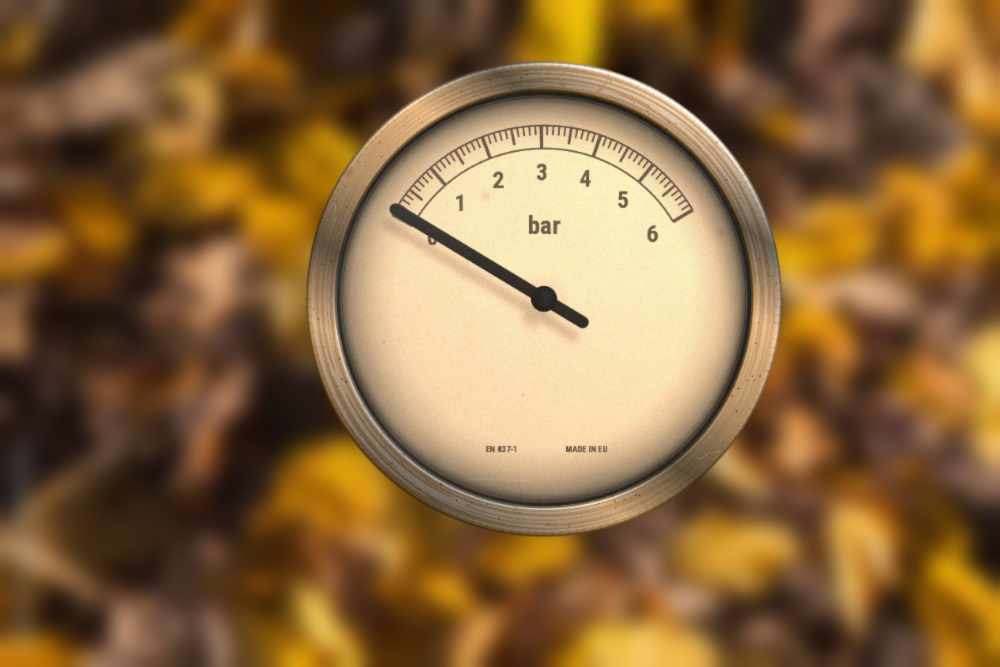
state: 0.1 bar
